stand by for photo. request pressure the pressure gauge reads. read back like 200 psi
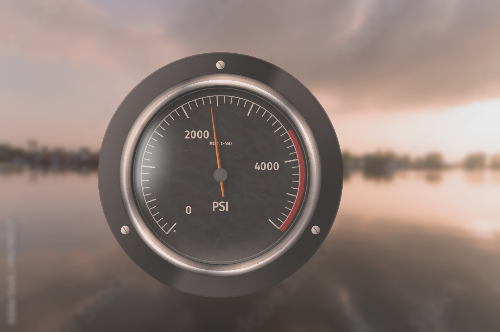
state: 2400 psi
